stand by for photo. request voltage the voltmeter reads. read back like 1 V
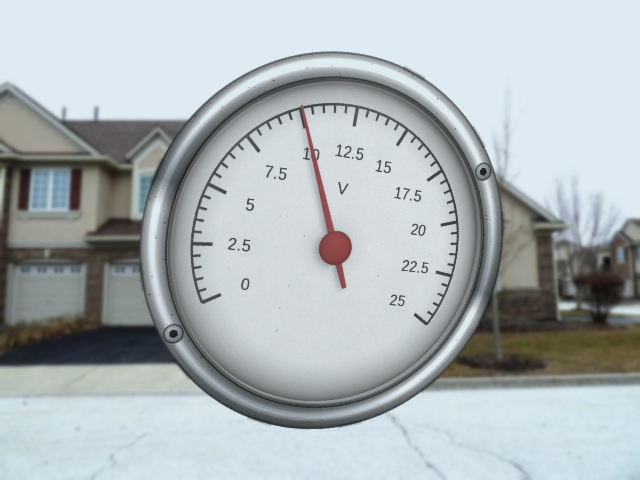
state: 10 V
